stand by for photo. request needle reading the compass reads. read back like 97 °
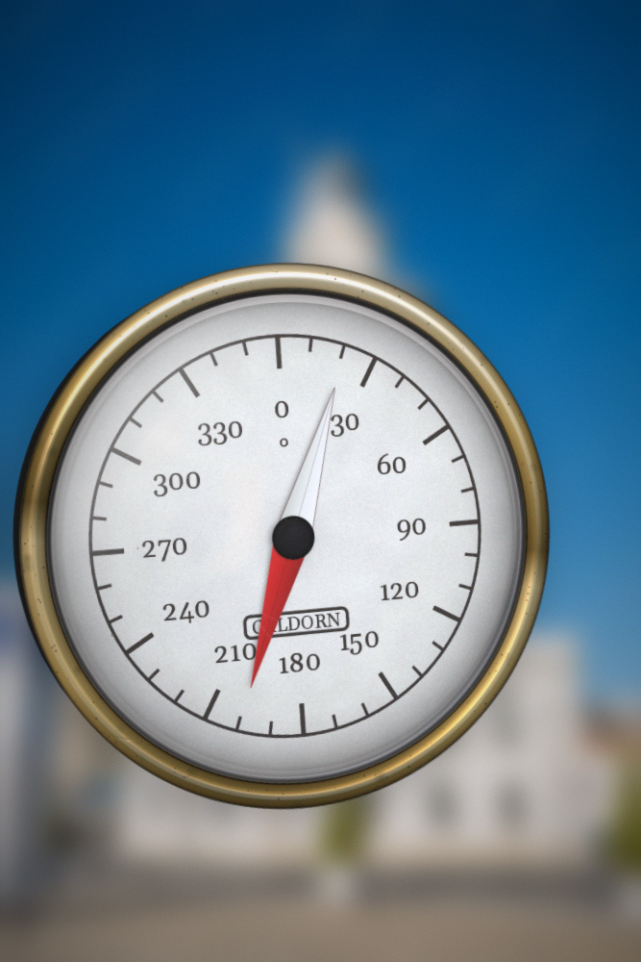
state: 200 °
